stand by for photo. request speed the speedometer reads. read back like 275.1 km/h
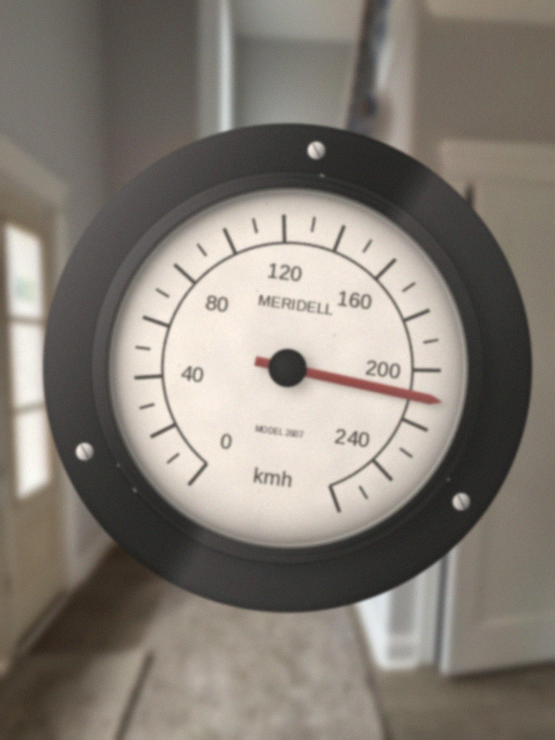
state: 210 km/h
